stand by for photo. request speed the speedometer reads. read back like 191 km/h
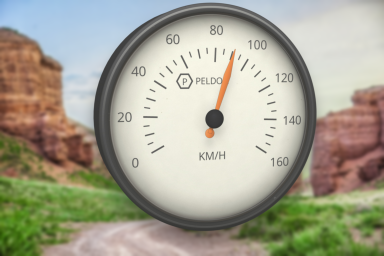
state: 90 km/h
